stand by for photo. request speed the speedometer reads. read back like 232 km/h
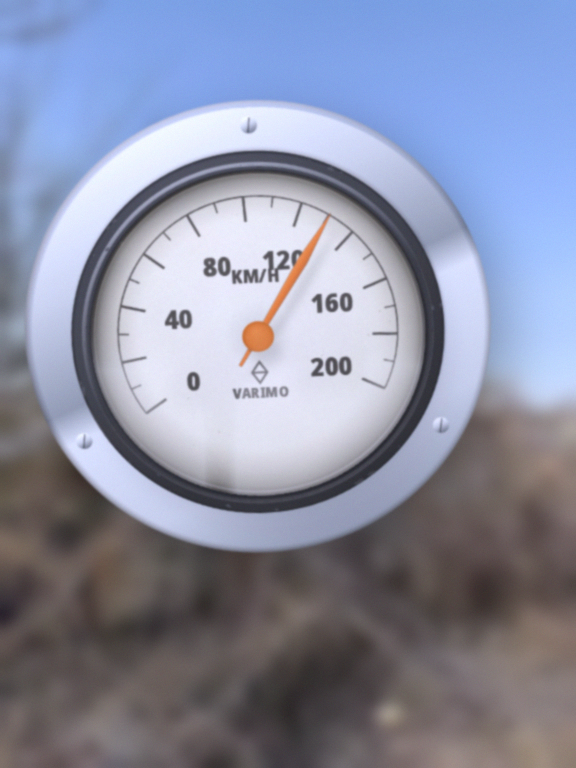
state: 130 km/h
